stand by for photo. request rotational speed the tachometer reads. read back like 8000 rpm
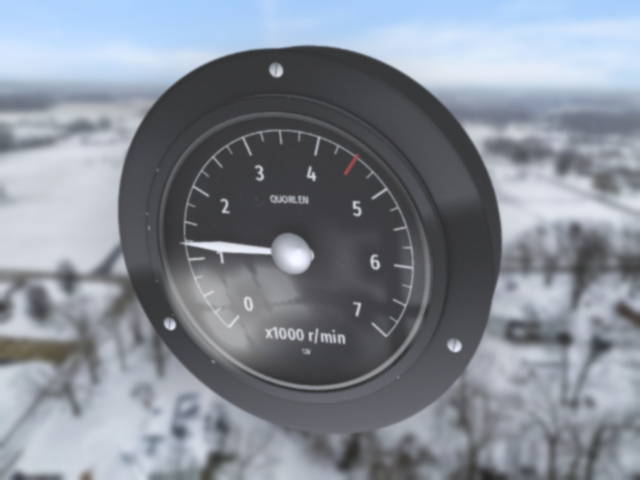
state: 1250 rpm
